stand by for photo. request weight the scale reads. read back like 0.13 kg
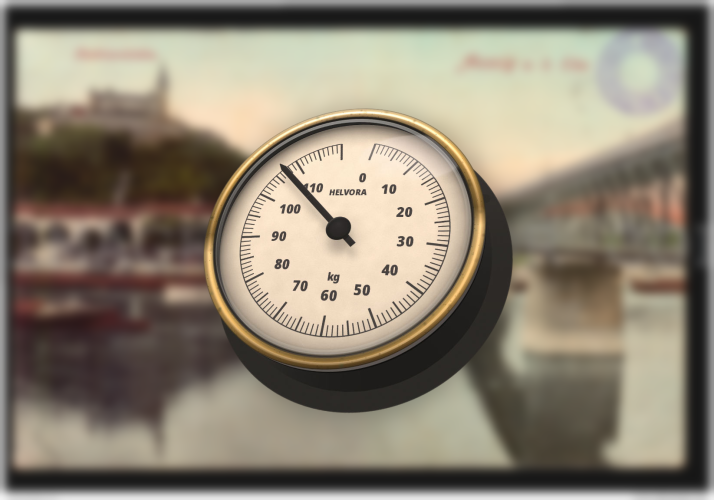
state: 107 kg
